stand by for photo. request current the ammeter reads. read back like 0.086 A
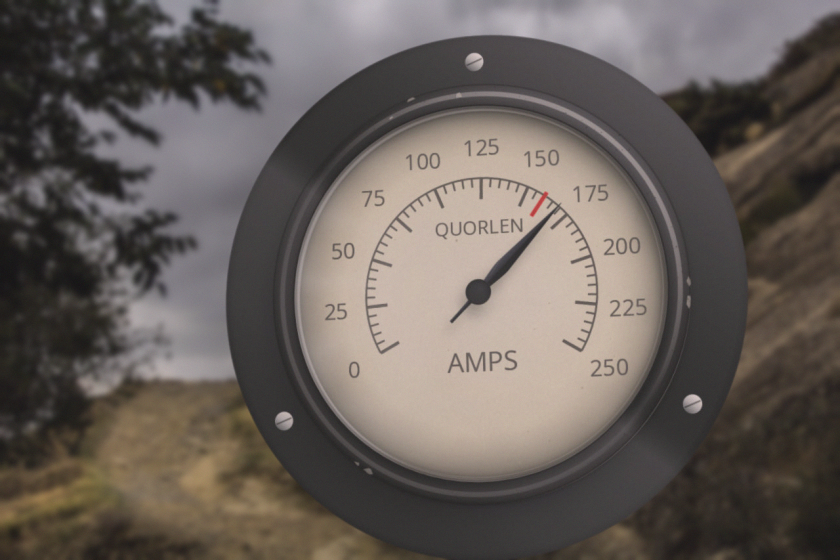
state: 170 A
